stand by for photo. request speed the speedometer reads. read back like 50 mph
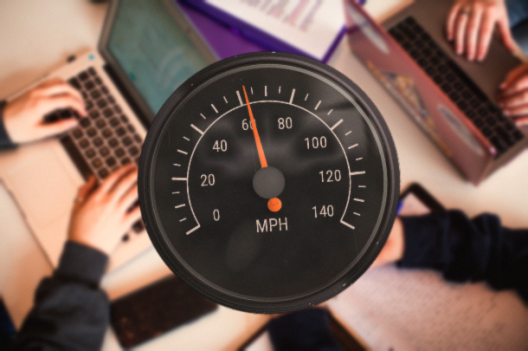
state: 62.5 mph
